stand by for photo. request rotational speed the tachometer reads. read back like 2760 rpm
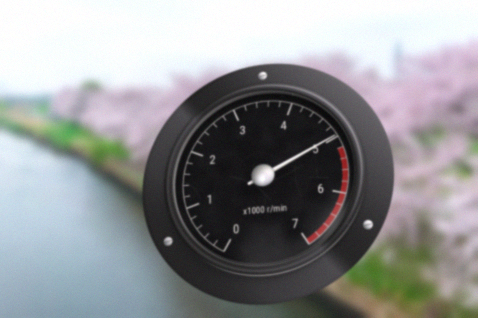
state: 5000 rpm
